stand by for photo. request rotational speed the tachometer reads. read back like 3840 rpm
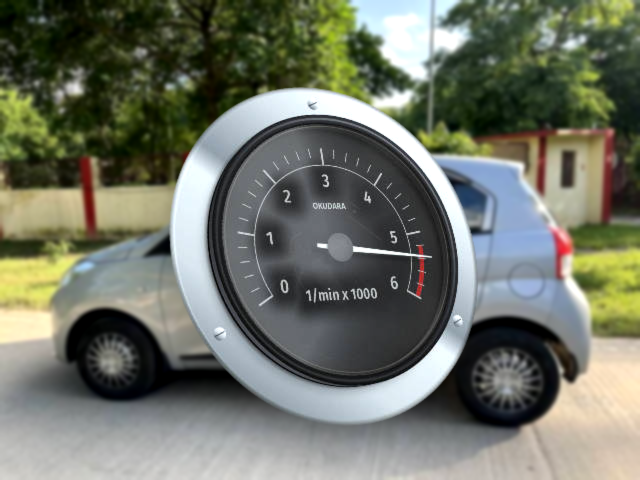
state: 5400 rpm
